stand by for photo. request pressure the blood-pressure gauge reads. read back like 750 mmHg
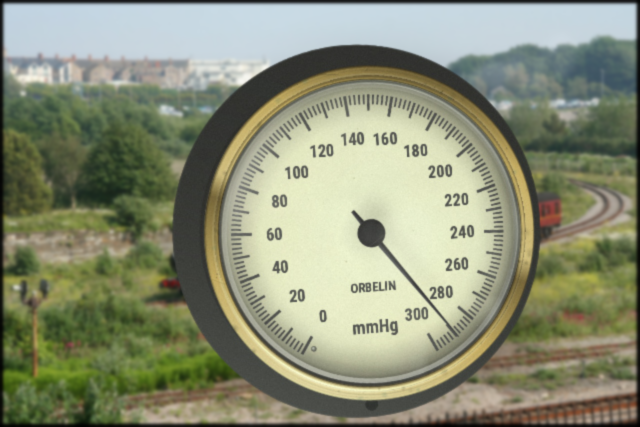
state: 290 mmHg
